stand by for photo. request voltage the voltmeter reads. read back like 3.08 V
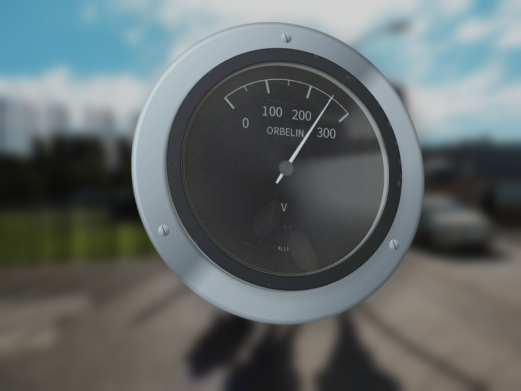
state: 250 V
